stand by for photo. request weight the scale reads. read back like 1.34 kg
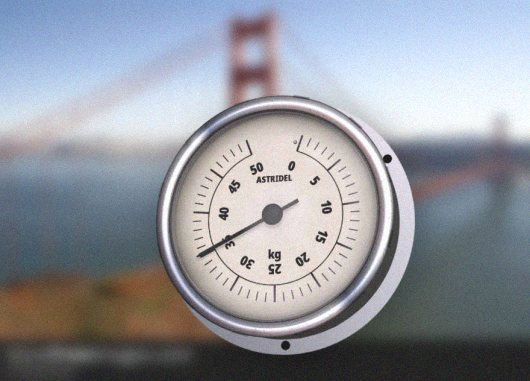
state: 35 kg
